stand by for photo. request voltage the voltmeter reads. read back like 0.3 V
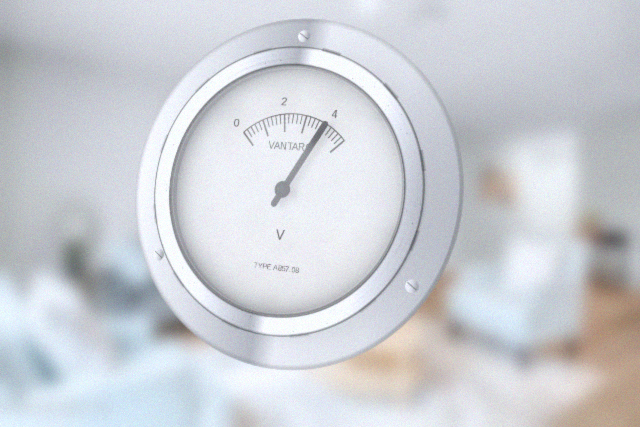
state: 4 V
